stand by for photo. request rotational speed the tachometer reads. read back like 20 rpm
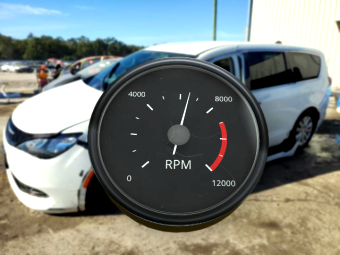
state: 6500 rpm
